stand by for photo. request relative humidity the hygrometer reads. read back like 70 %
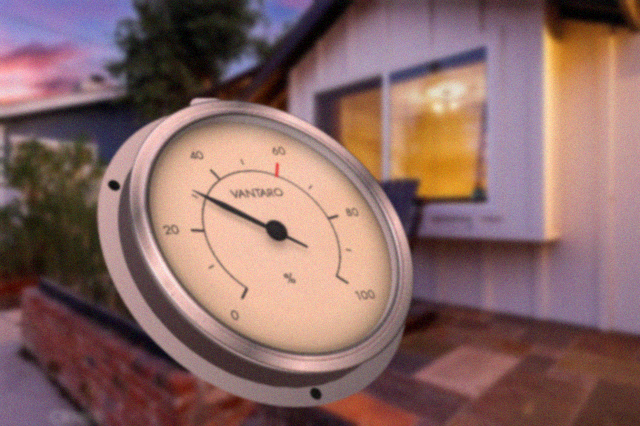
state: 30 %
